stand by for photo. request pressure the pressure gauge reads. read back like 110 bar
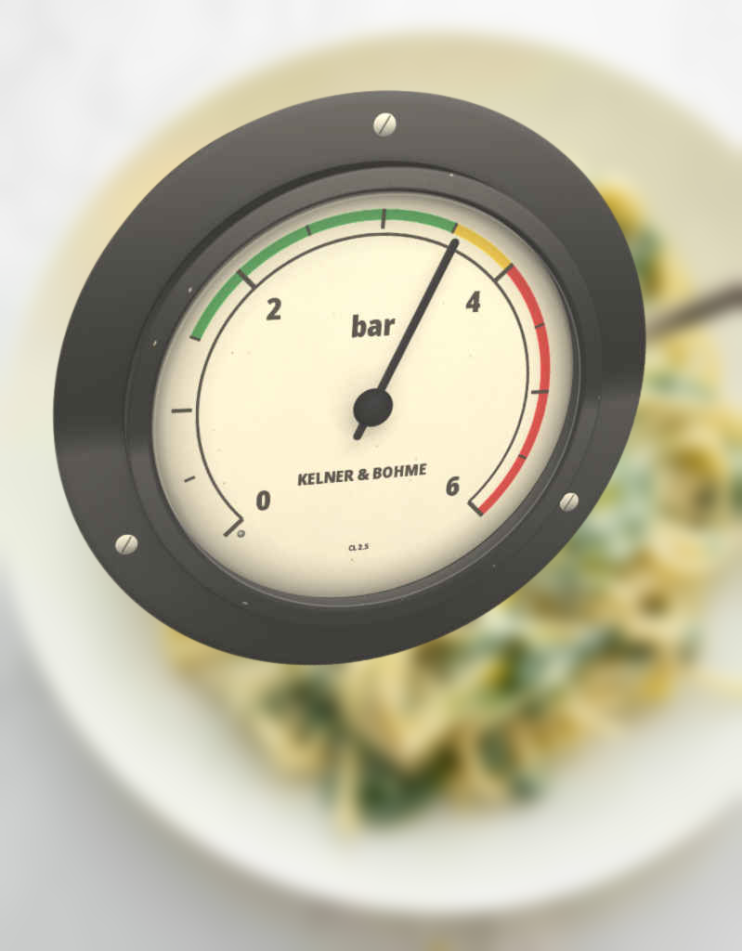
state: 3.5 bar
